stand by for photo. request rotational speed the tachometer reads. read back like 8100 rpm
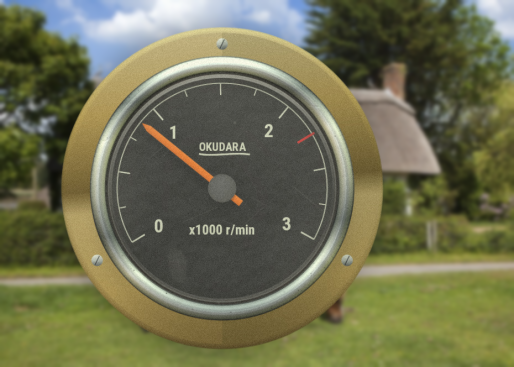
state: 875 rpm
